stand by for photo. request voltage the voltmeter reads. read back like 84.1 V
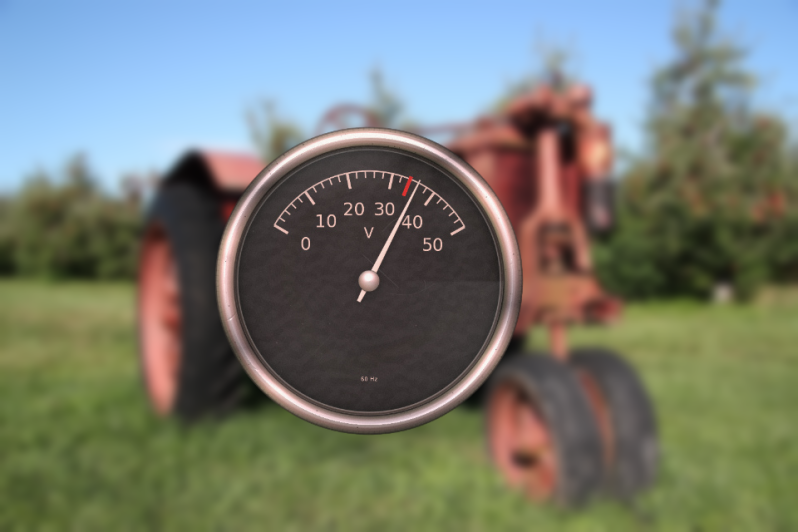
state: 36 V
